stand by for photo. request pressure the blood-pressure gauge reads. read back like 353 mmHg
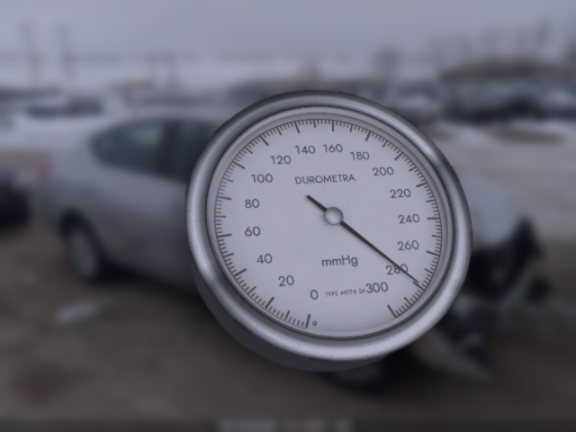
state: 280 mmHg
